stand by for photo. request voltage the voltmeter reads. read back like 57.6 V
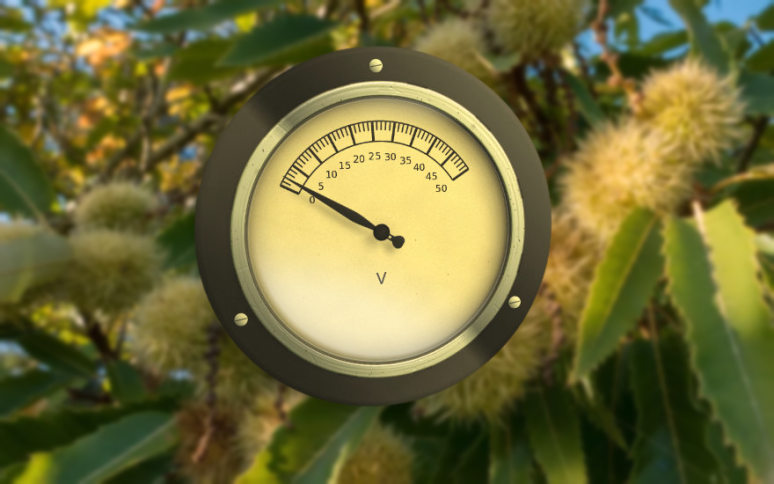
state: 2 V
